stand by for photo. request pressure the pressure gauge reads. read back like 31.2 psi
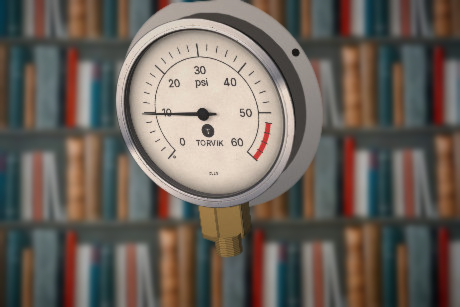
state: 10 psi
